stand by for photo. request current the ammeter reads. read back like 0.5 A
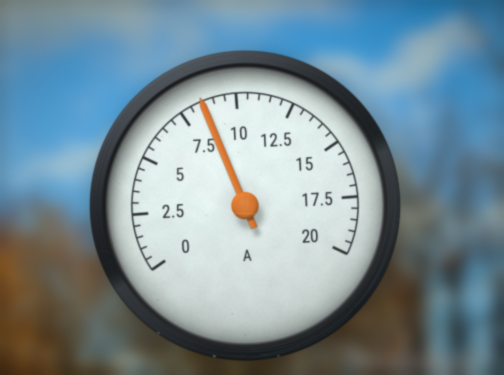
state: 8.5 A
